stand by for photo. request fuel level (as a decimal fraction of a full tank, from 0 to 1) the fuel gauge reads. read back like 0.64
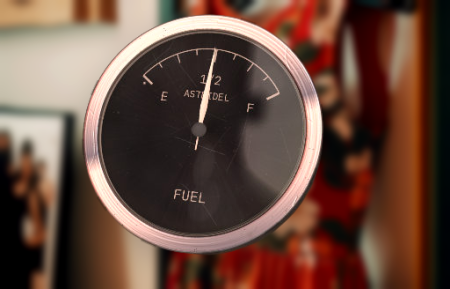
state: 0.5
